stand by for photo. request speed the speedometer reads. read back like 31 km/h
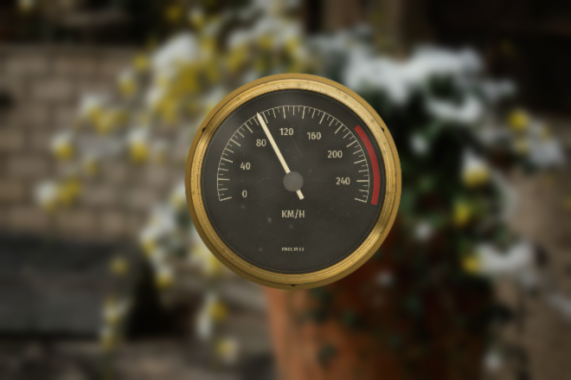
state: 95 km/h
